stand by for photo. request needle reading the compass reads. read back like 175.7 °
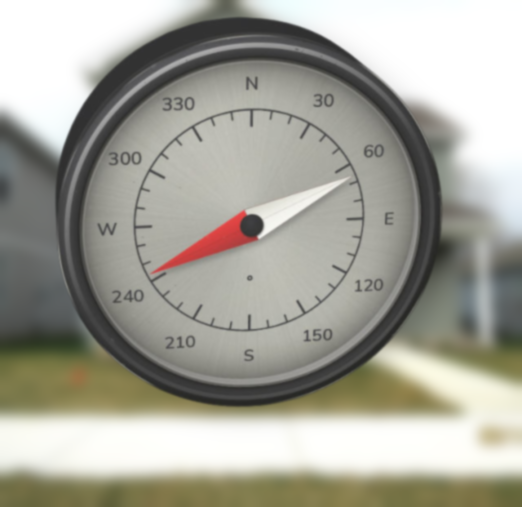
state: 245 °
